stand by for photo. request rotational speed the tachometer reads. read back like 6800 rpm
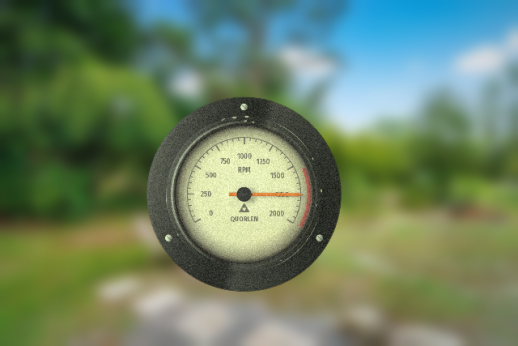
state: 1750 rpm
